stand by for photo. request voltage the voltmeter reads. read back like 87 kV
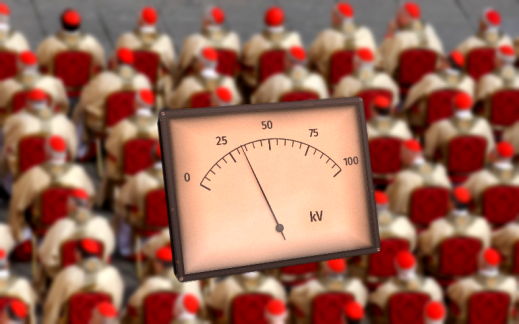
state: 32.5 kV
